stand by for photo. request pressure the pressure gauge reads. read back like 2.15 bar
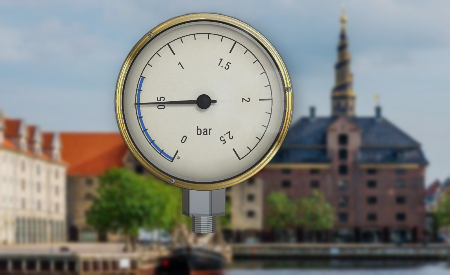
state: 0.5 bar
